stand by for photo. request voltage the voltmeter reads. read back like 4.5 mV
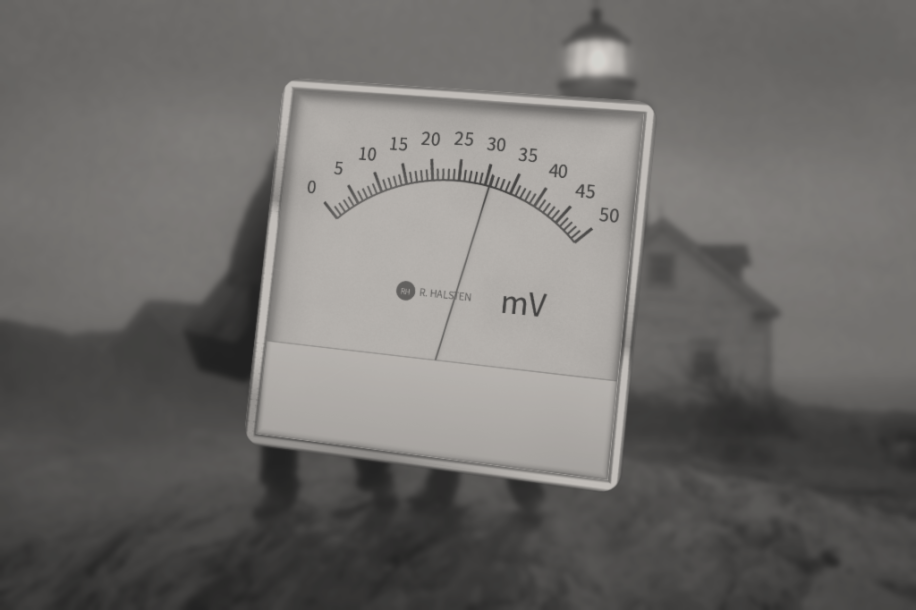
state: 31 mV
